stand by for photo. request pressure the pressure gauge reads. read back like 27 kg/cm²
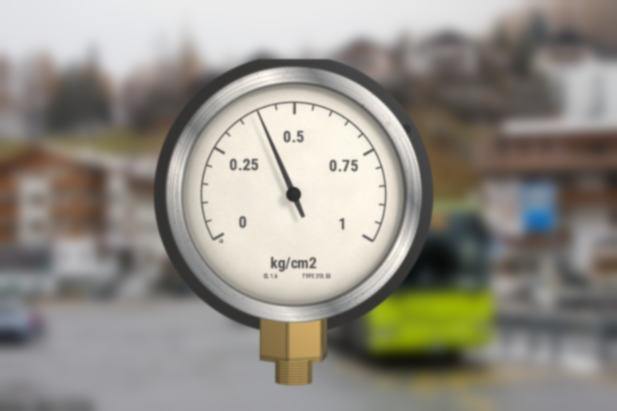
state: 0.4 kg/cm²
